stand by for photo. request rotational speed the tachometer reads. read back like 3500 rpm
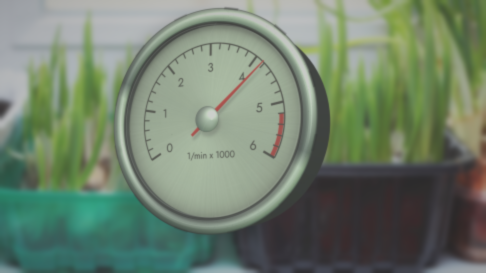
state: 4200 rpm
